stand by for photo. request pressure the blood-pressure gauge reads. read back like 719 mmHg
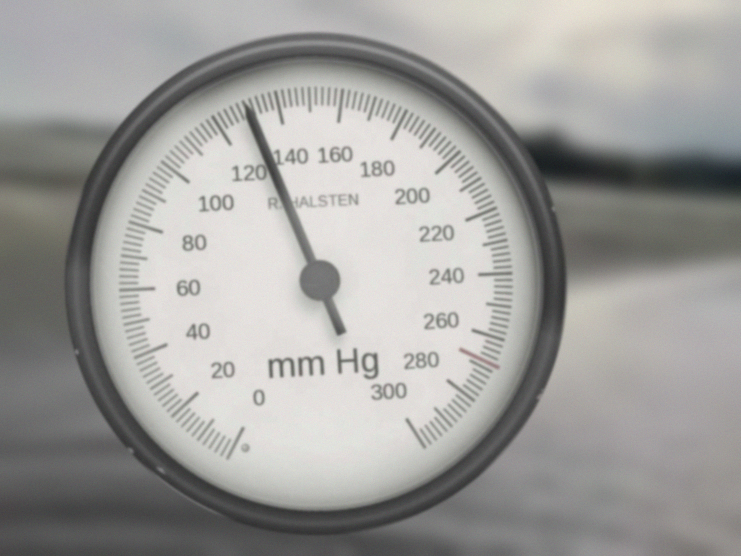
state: 130 mmHg
